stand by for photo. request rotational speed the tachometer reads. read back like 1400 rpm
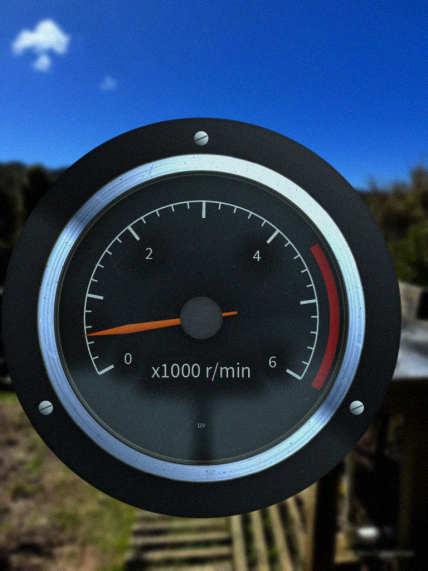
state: 500 rpm
